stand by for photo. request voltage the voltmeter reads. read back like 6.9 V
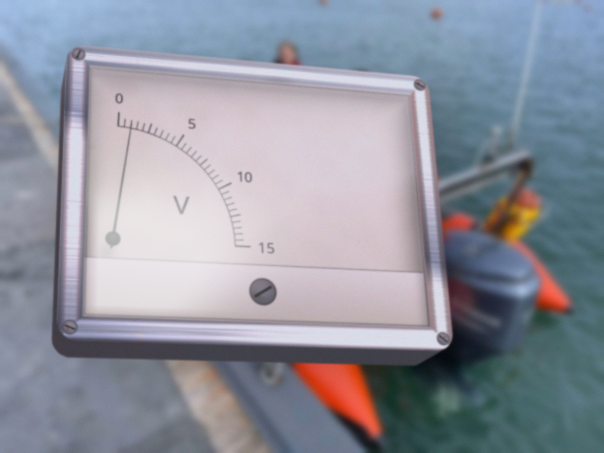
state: 1 V
